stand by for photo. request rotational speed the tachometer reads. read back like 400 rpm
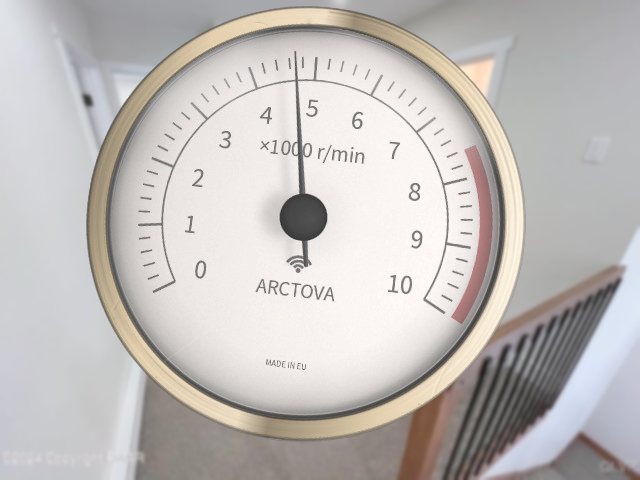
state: 4700 rpm
